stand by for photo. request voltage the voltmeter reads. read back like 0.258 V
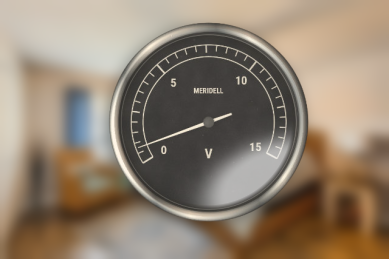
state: 0.75 V
